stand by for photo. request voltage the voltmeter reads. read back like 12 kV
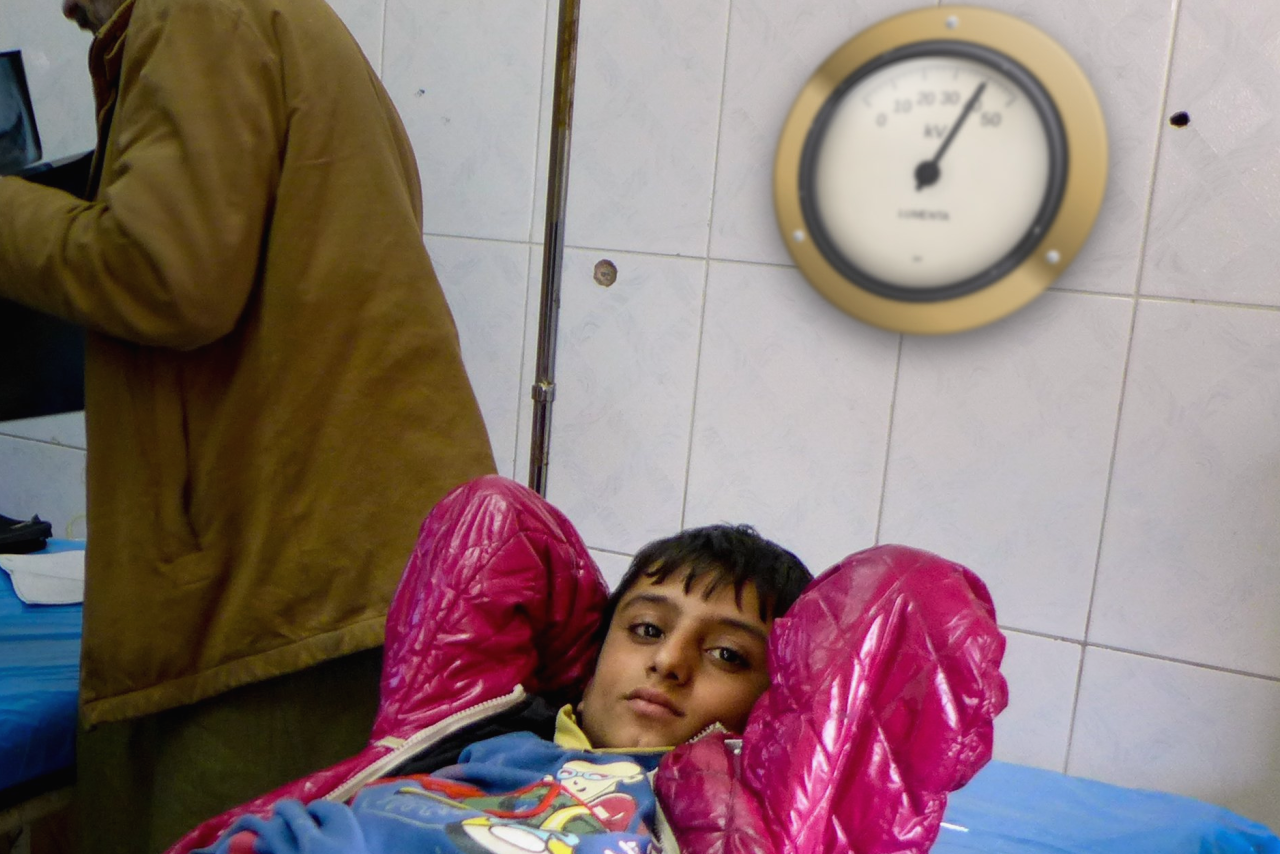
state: 40 kV
